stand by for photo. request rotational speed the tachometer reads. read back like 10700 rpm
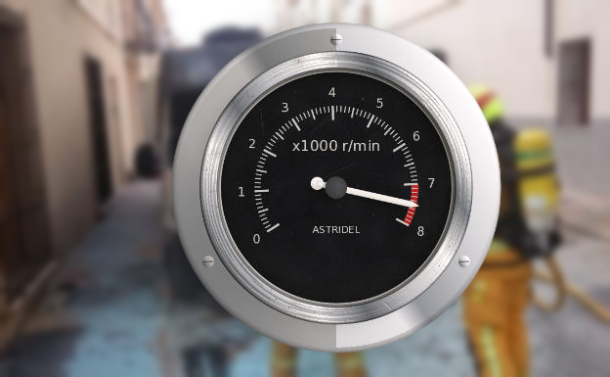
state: 7500 rpm
